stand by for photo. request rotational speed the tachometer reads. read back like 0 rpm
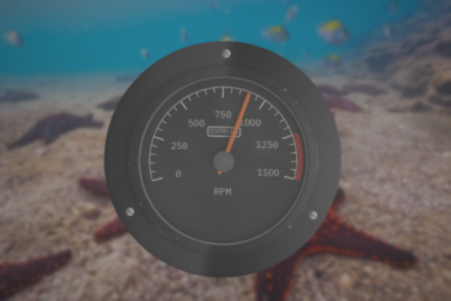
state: 900 rpm
